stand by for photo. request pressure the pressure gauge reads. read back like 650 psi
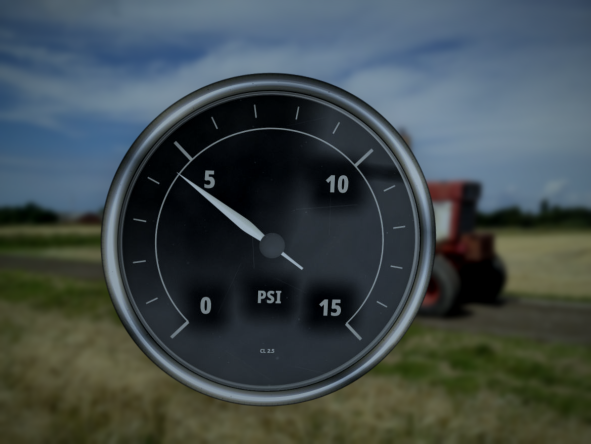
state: 4.5 psi
